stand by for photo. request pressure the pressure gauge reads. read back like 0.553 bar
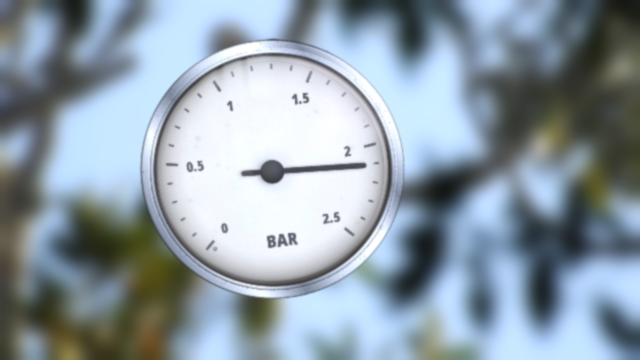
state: 2.1 bar
